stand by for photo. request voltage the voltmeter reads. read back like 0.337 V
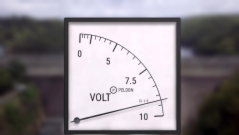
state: 9.25 V
